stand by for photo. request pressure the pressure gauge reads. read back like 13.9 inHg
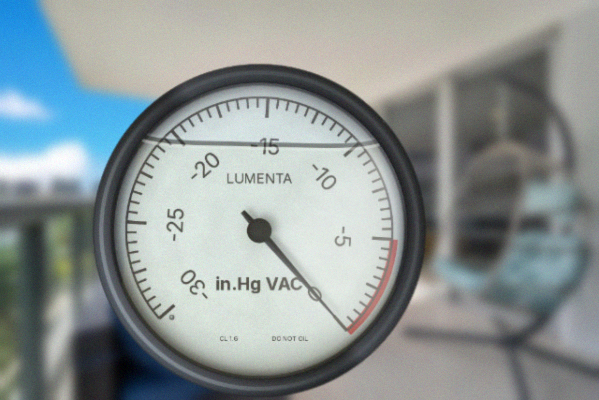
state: 0 inHg
